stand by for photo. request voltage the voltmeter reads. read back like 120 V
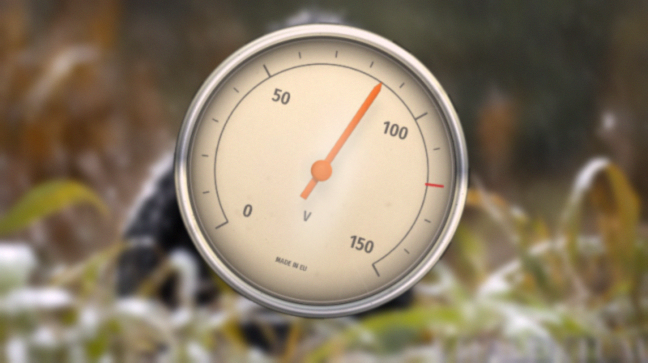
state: 85 V
